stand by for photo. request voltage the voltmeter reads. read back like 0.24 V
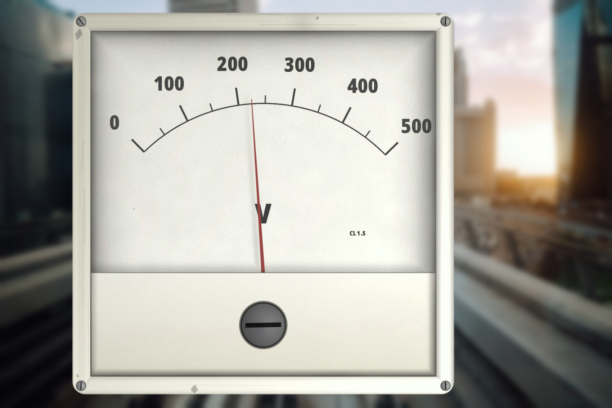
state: 225 V
